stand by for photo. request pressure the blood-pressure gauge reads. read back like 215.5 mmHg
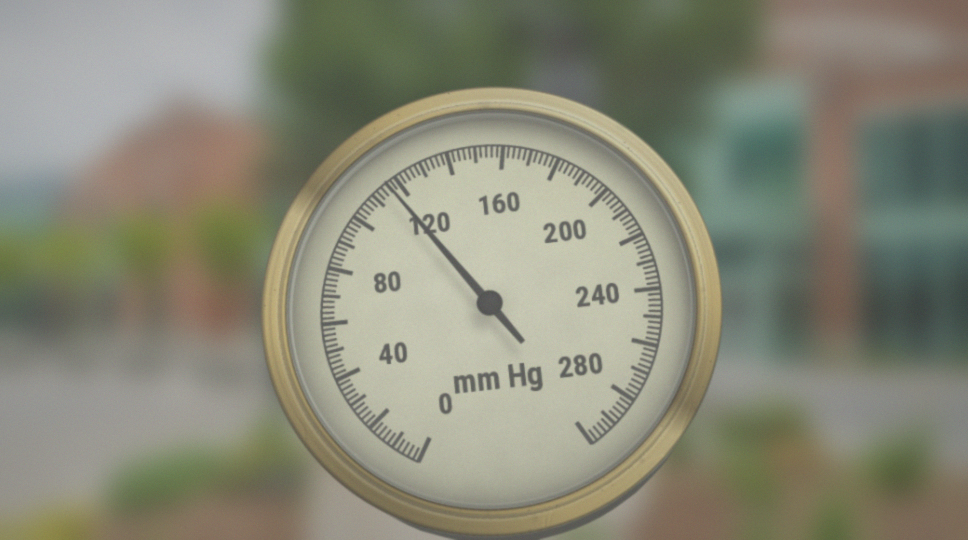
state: 116 mmHg
